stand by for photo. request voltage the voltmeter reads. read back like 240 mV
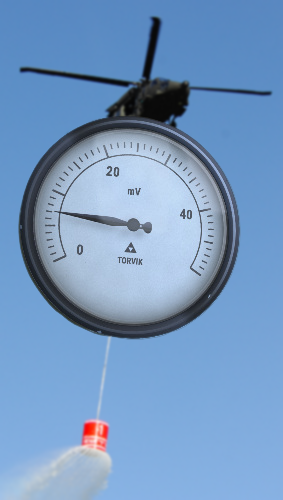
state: 7 mV
